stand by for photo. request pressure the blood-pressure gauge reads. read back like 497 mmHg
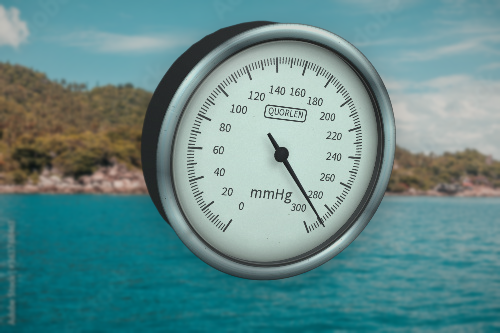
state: 290 mmHg
